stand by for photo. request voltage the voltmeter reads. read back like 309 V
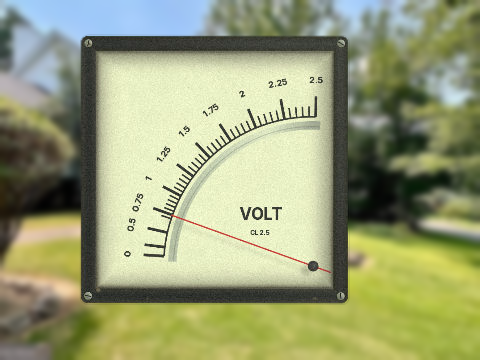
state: 0.75 V
